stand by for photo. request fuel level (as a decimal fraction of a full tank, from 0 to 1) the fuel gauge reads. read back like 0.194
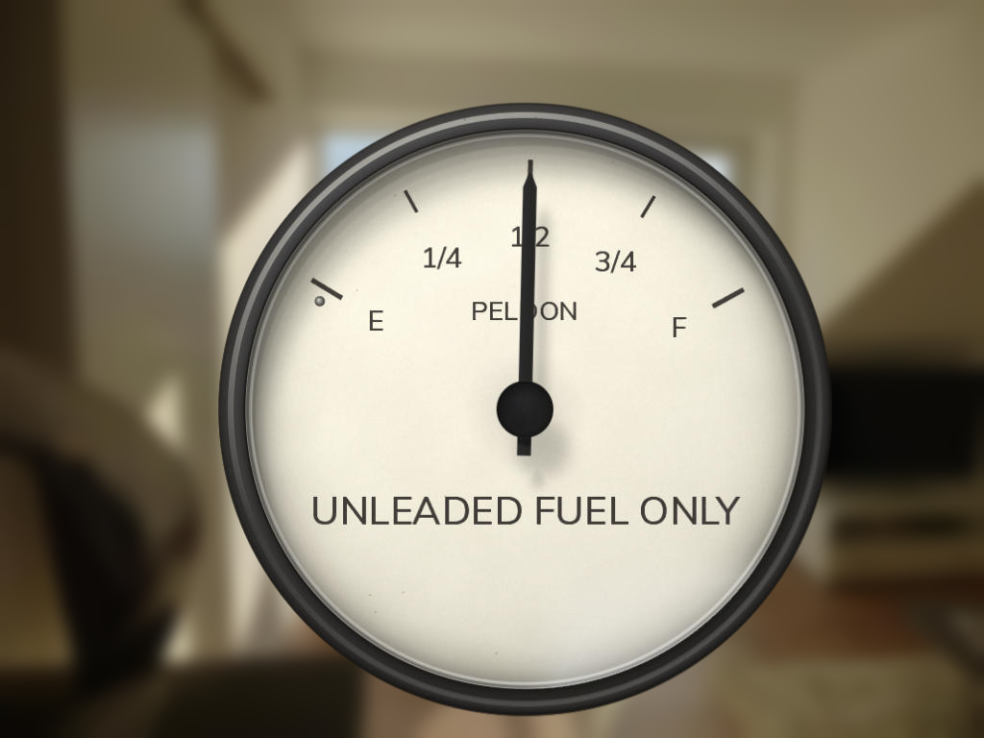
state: 0.5
